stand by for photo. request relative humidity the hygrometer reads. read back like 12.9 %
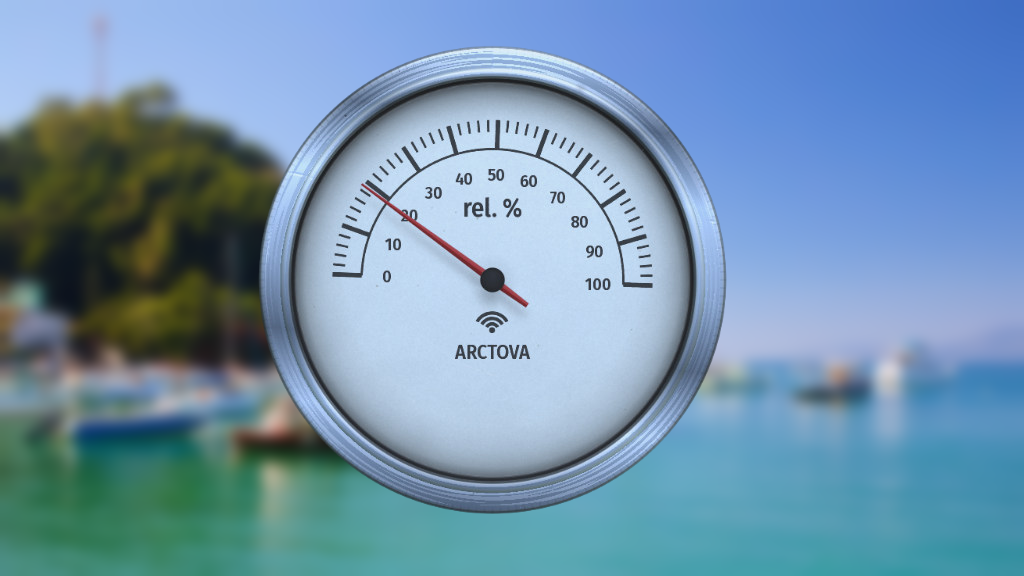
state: 19 %
